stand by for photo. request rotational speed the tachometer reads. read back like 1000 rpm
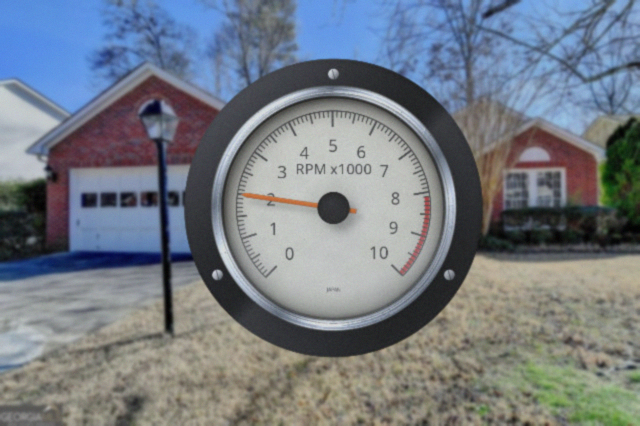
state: 2000 rpm
